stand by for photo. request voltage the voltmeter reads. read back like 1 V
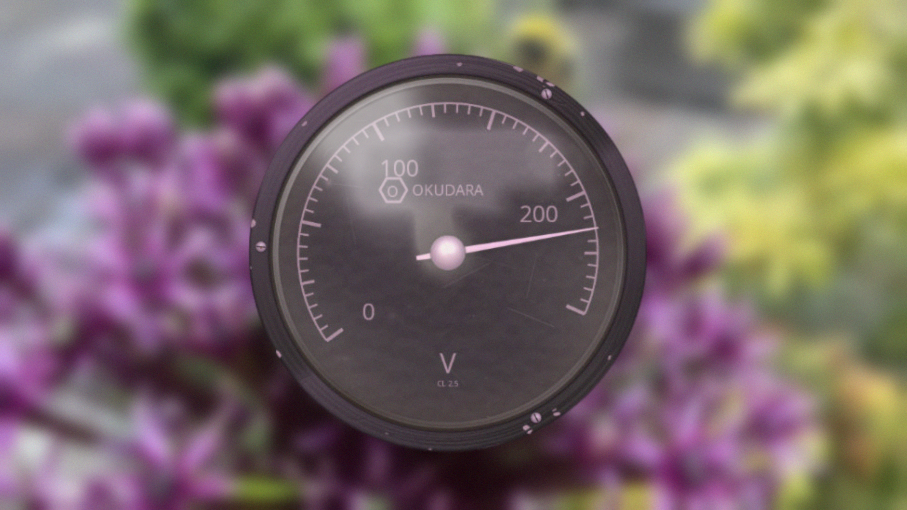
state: 215 V
